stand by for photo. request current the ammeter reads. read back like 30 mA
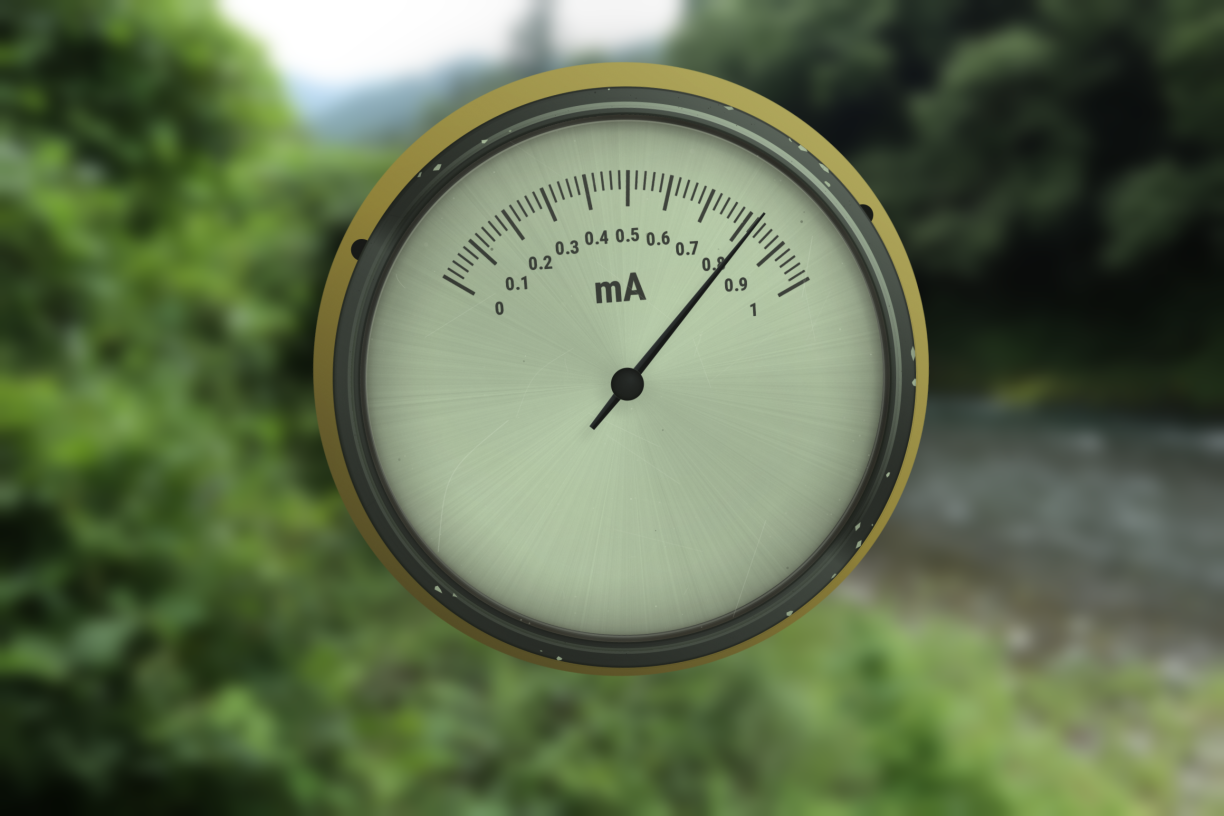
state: 0.82 mA
